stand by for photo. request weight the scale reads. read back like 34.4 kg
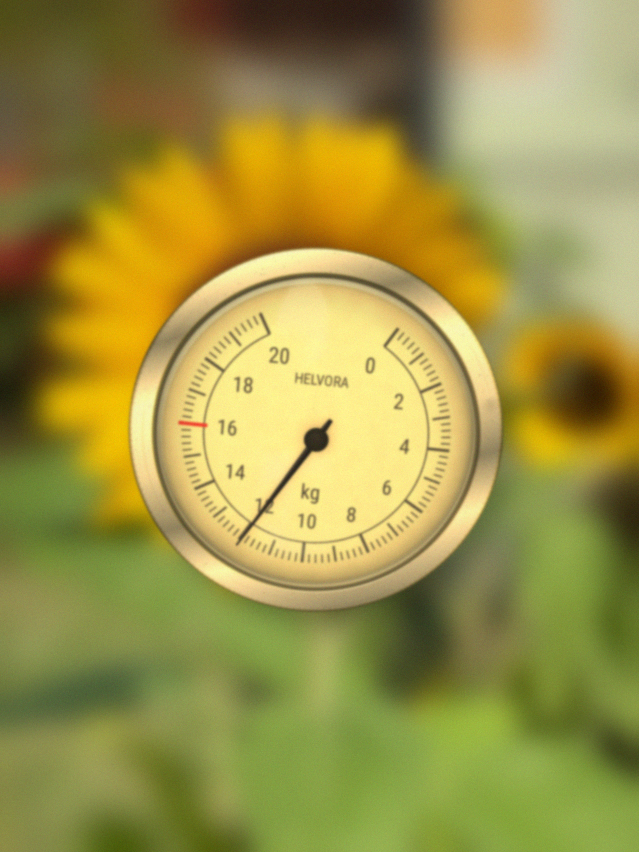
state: 12 kg
